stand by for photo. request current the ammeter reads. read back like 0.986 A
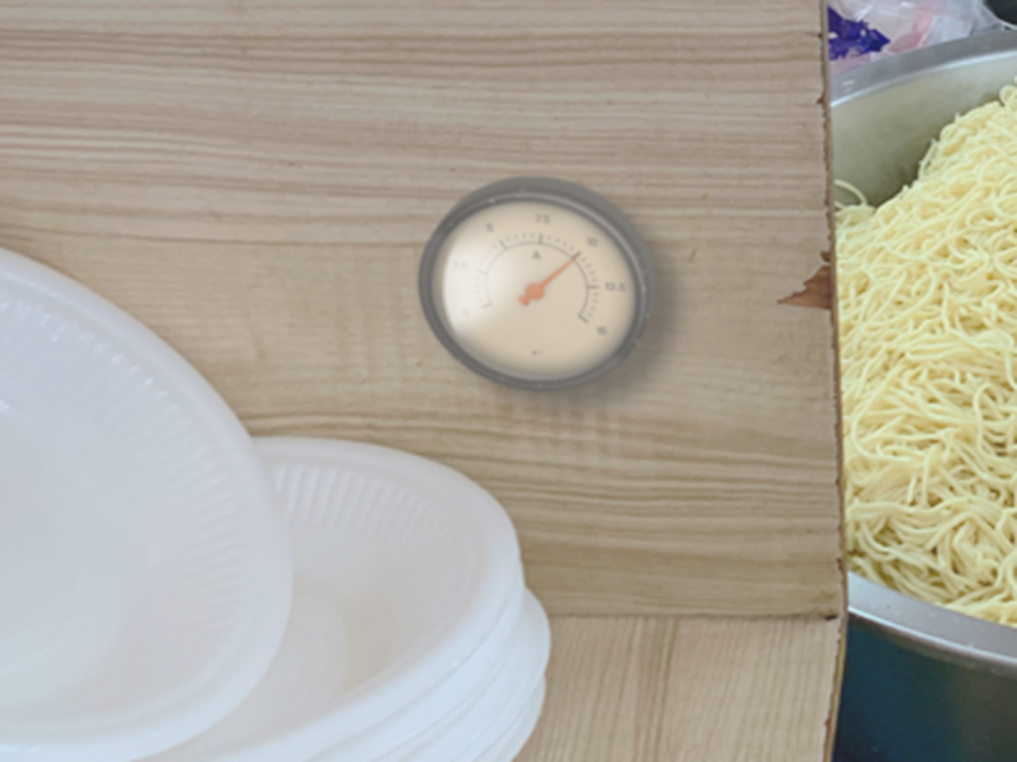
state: 10 A
